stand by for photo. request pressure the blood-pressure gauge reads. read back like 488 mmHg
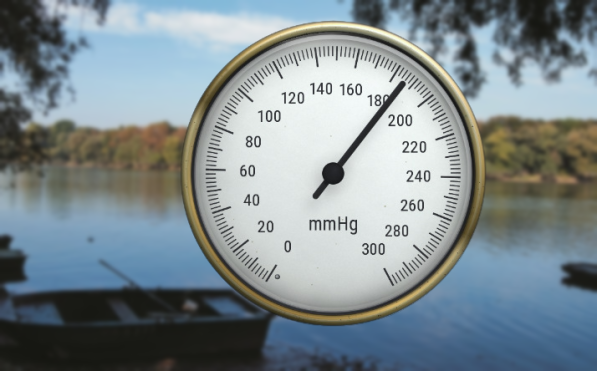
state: 186 mmHg
